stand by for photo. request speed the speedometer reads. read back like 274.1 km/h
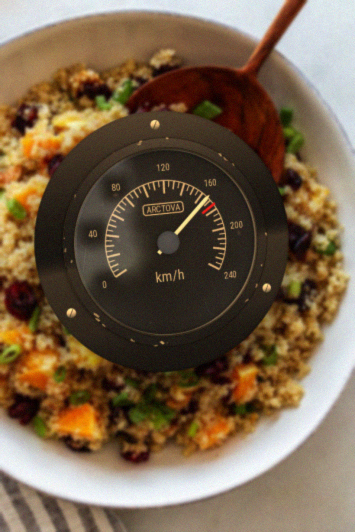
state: 165 km/h
